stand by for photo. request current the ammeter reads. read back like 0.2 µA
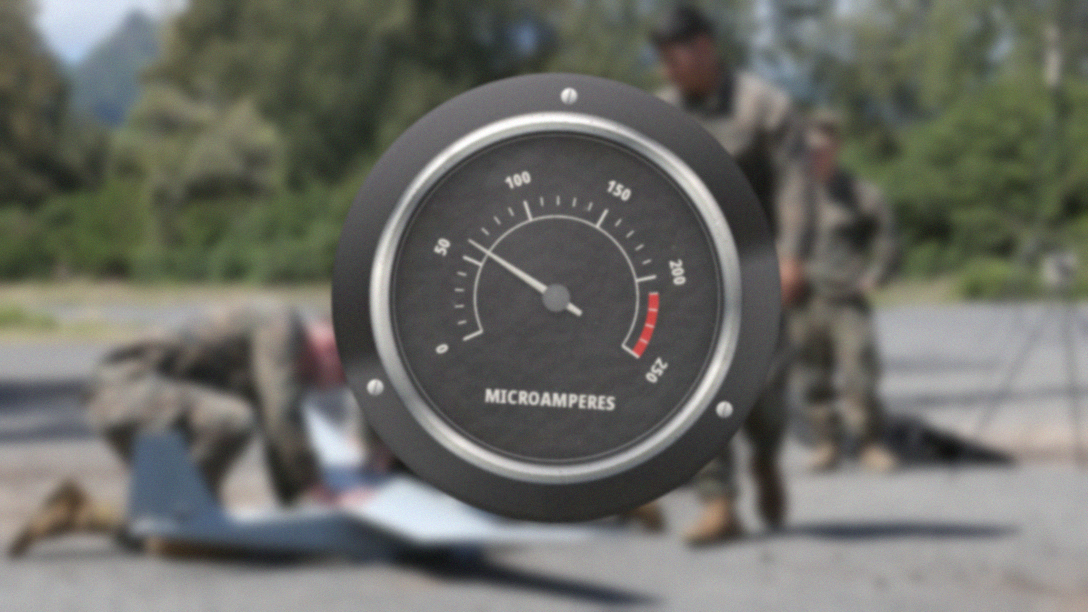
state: 60 µA
